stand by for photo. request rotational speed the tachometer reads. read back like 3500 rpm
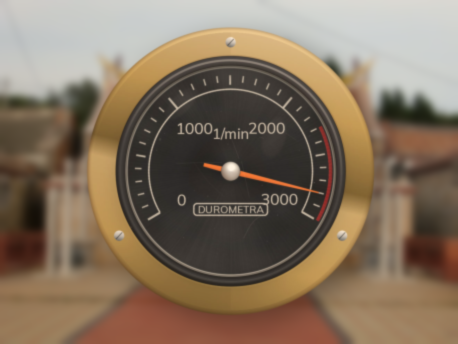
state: 2800 rpm
